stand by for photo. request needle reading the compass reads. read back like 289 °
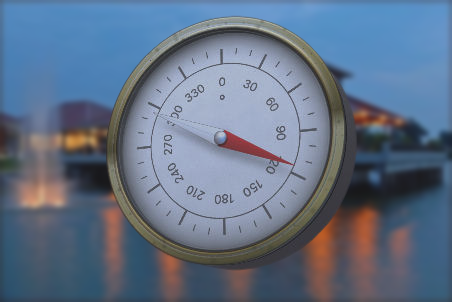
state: 115 °
